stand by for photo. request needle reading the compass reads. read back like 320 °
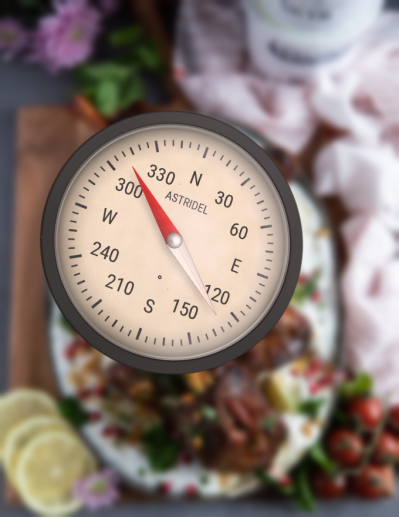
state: 310 °
